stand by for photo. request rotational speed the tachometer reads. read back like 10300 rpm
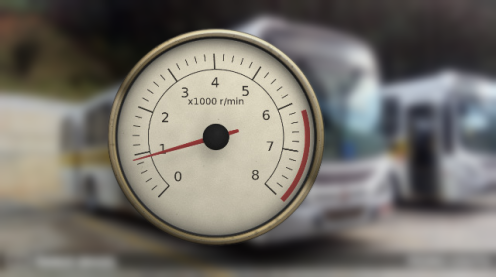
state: 900 rpm
